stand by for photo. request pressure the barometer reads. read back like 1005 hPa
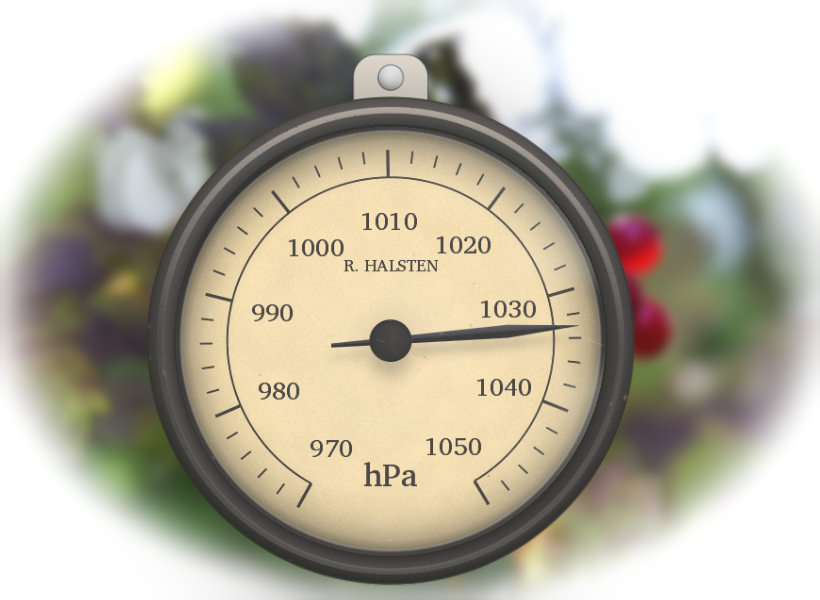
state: 1033 hPa
